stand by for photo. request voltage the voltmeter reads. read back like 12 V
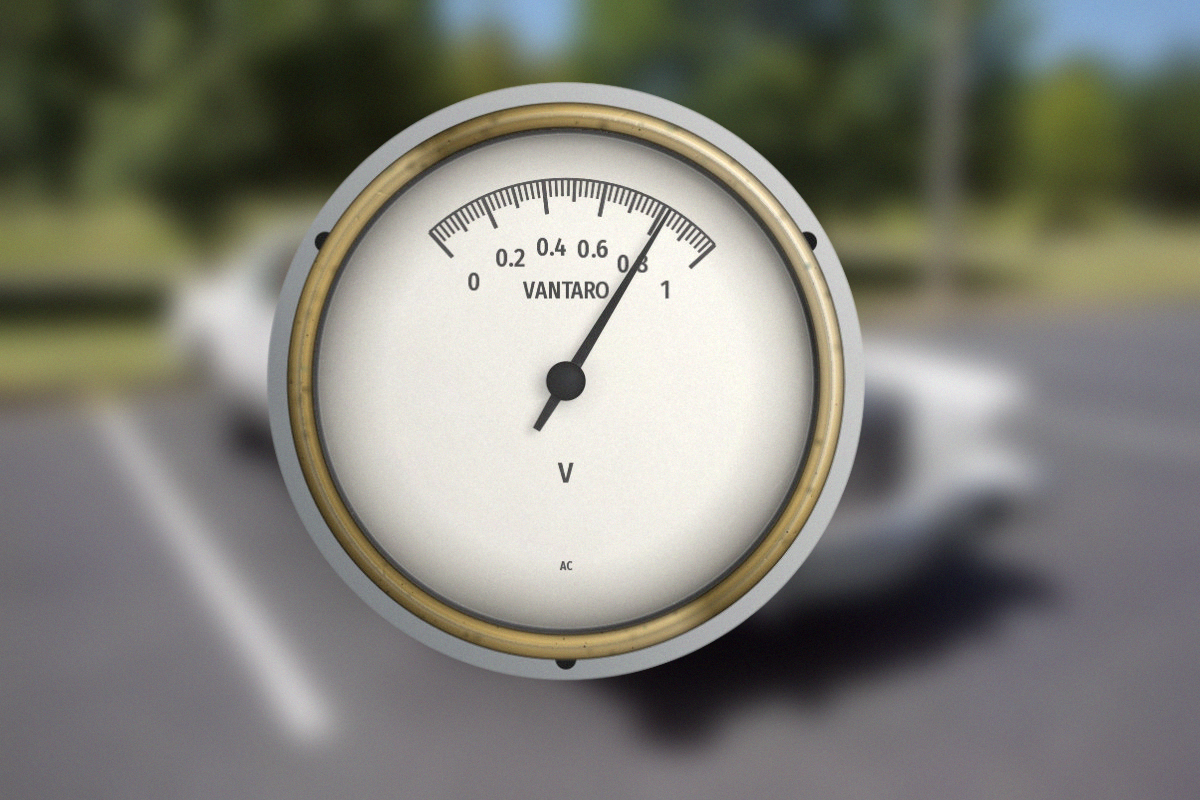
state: 0.82 V
